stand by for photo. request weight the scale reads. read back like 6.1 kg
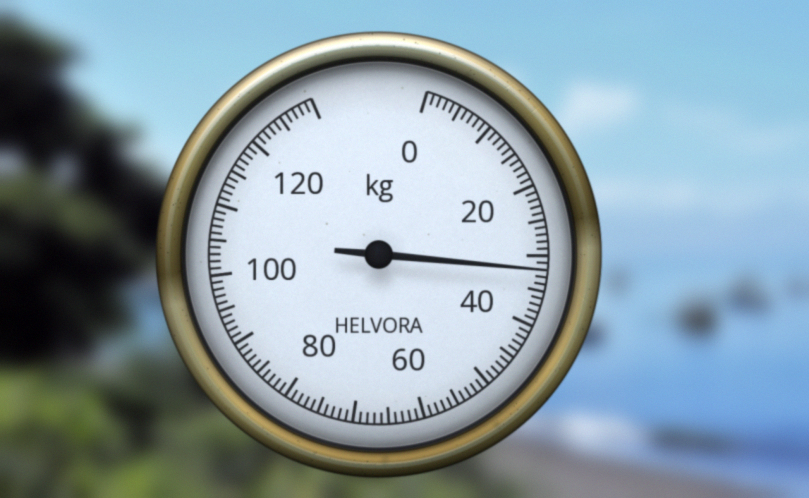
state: 32 kg
